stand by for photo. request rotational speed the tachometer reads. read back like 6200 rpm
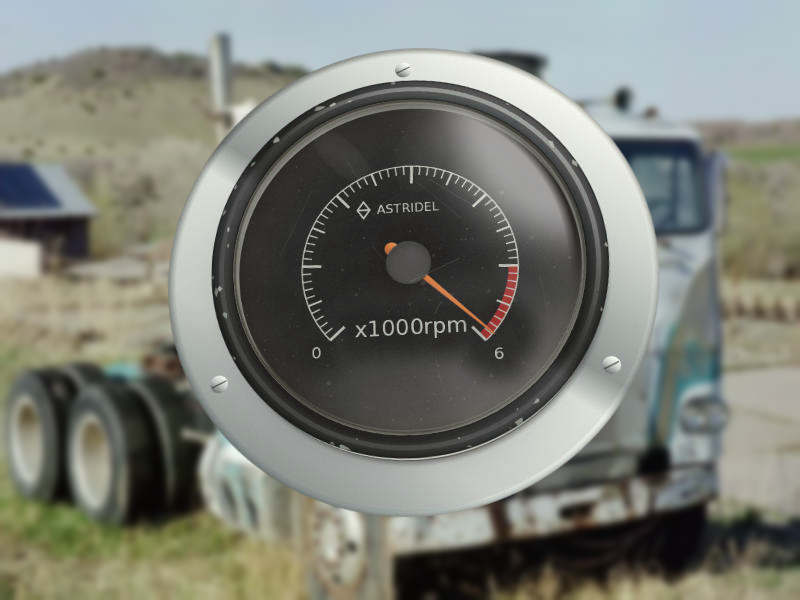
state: 5900 rpm
